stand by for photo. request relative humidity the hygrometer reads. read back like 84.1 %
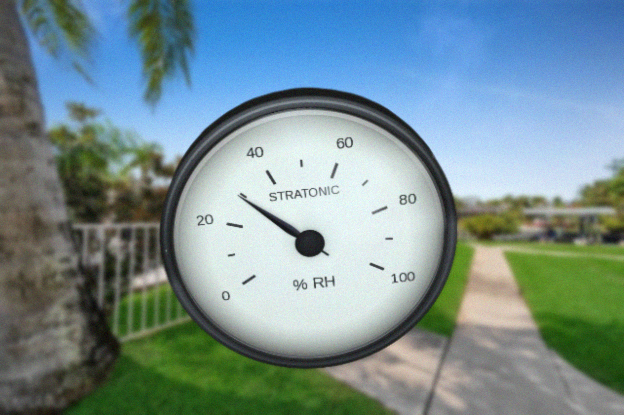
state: 30 %
